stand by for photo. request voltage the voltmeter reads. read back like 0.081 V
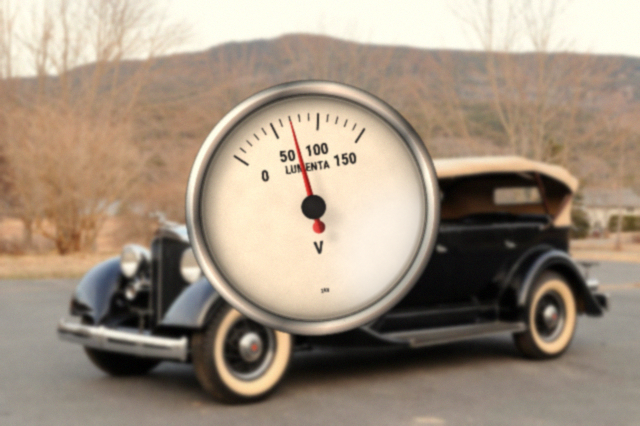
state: 70 V
